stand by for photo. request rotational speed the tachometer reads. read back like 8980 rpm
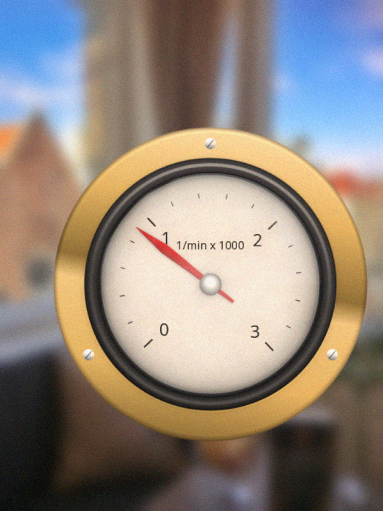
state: 900 rpm
